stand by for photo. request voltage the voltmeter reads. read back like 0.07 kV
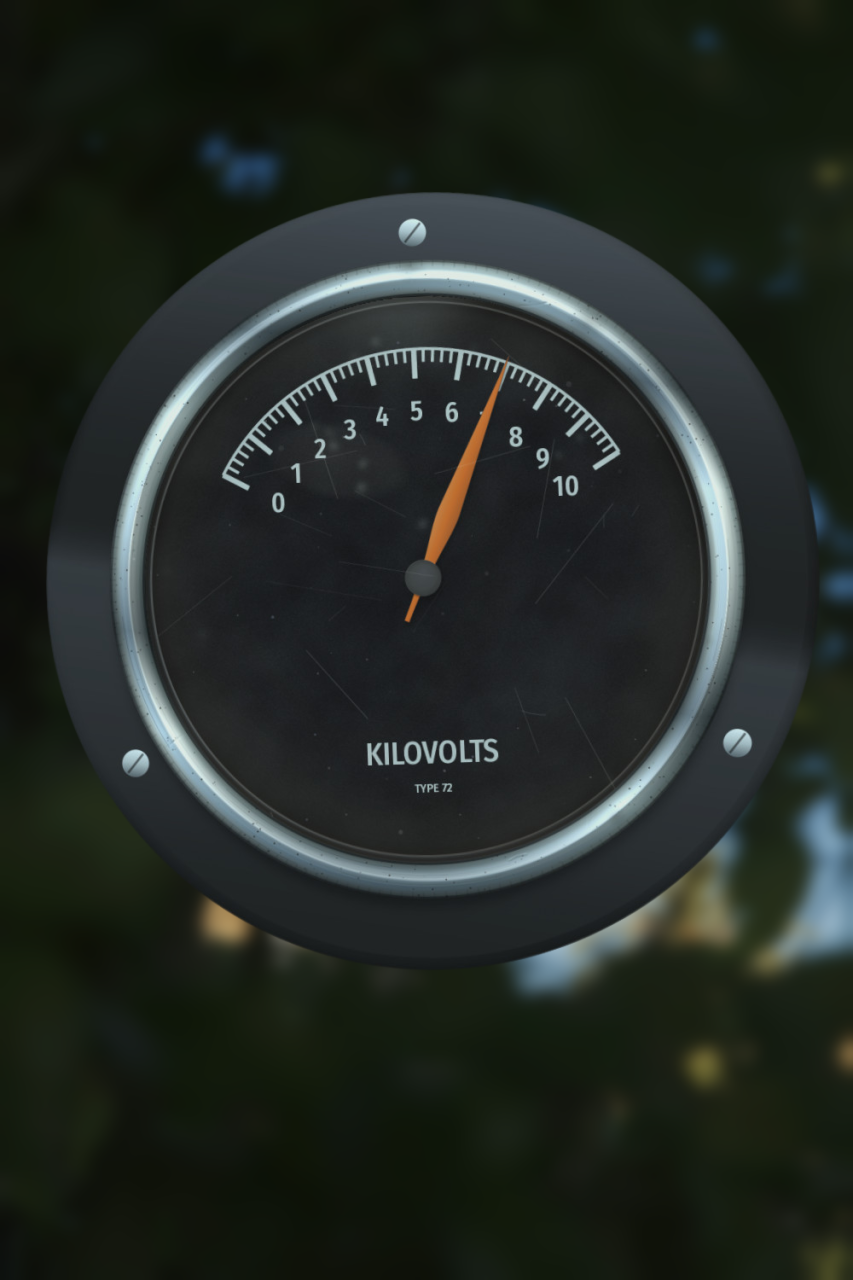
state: 7 kV
